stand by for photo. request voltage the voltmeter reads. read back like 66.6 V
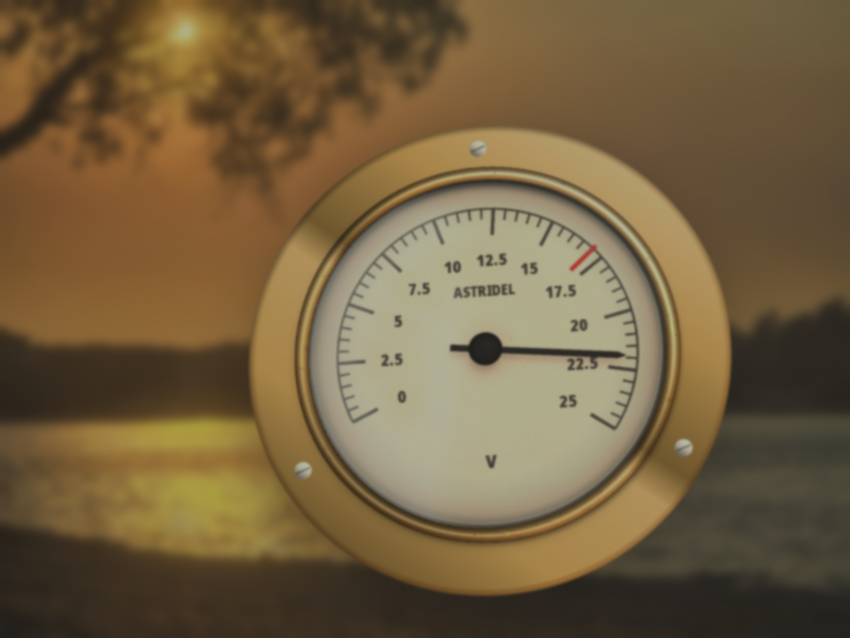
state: 22 V
